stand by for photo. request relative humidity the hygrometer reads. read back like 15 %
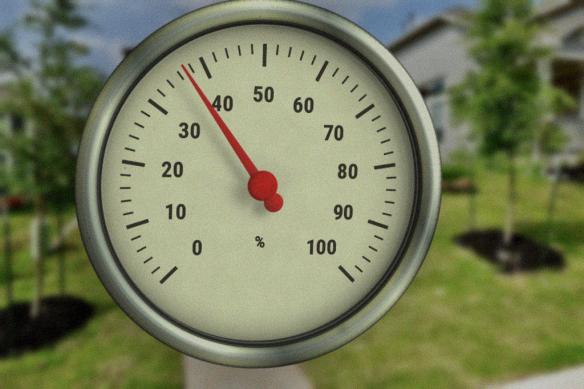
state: 37 %
